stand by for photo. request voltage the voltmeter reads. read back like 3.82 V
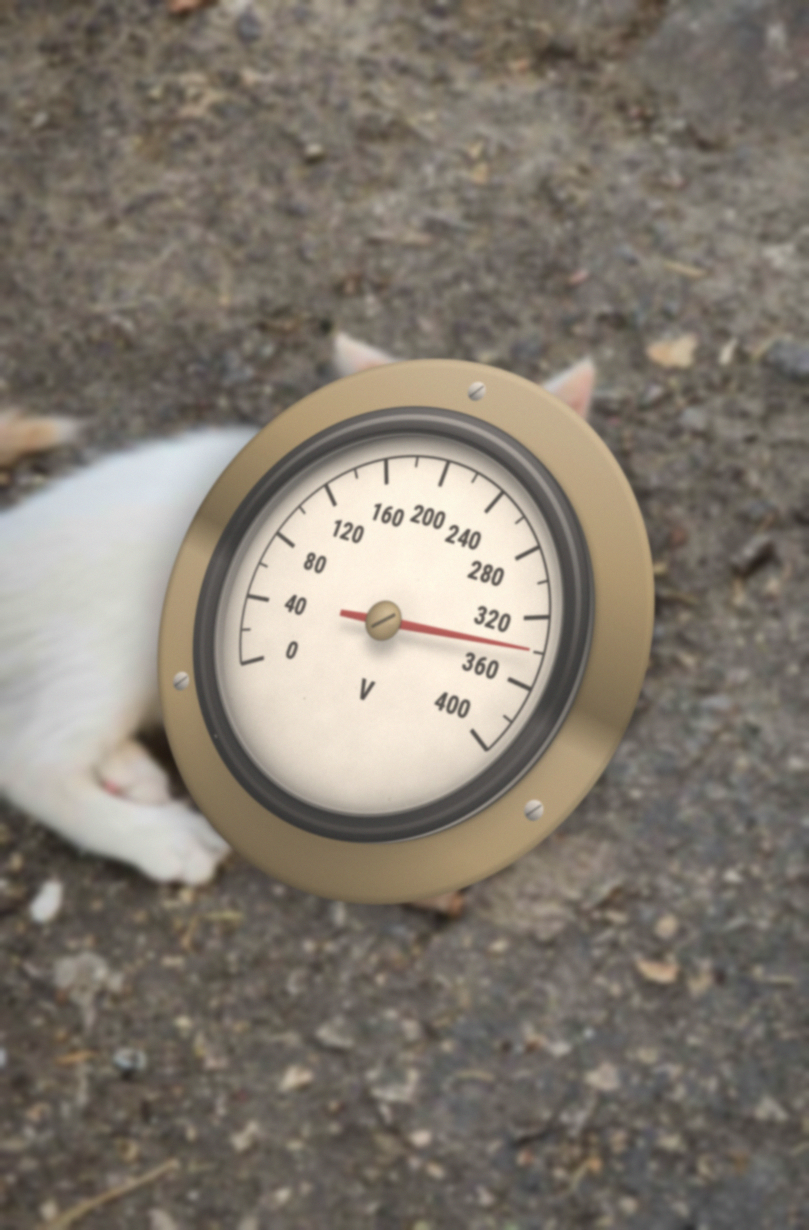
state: 340 V
